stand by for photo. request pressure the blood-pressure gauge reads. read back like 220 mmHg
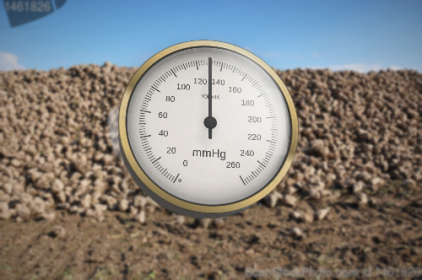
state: 130 mmHg
